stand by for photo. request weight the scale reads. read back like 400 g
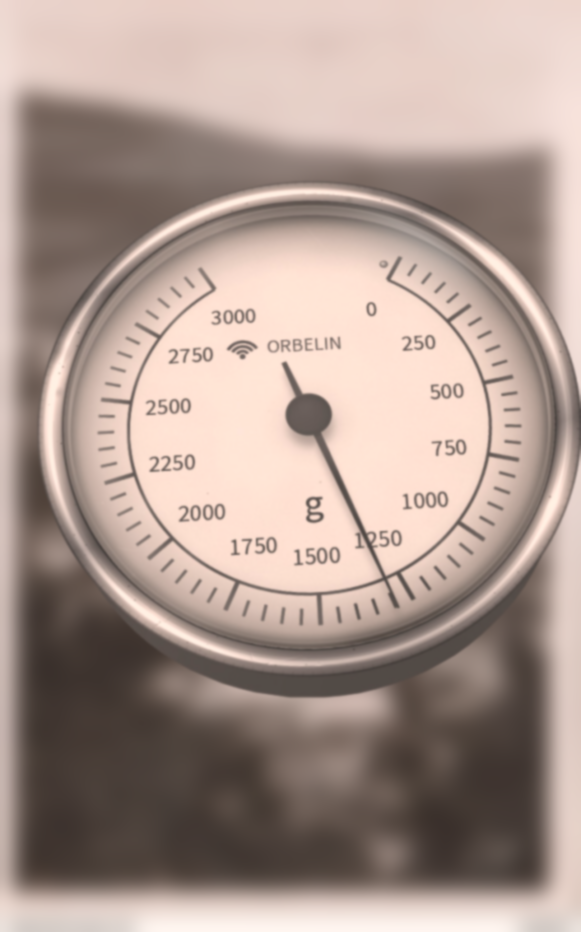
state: 1300 g
